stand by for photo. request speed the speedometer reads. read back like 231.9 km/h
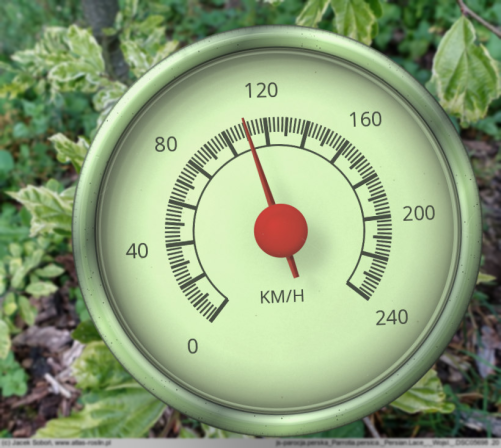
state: 110 km/h
